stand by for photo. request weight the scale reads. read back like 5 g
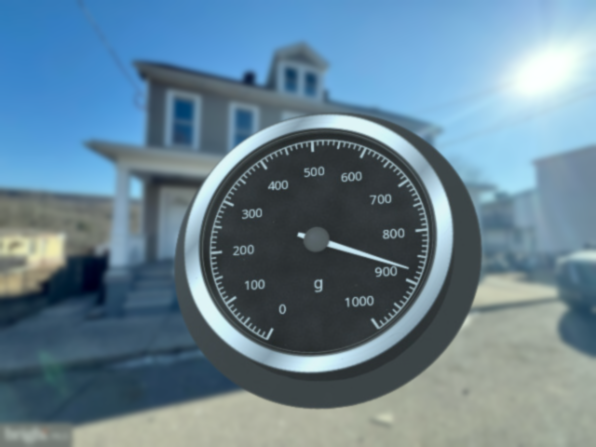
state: 880 g
